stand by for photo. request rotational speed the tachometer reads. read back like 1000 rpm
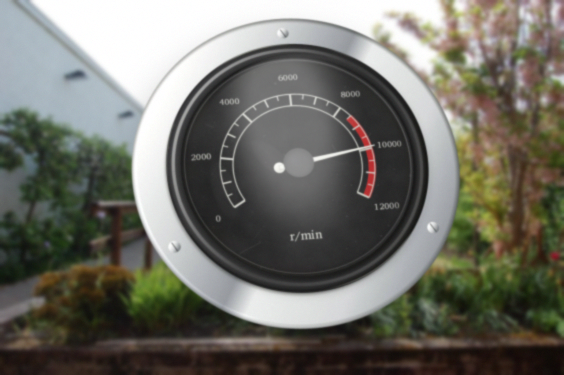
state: 10000 rpm
